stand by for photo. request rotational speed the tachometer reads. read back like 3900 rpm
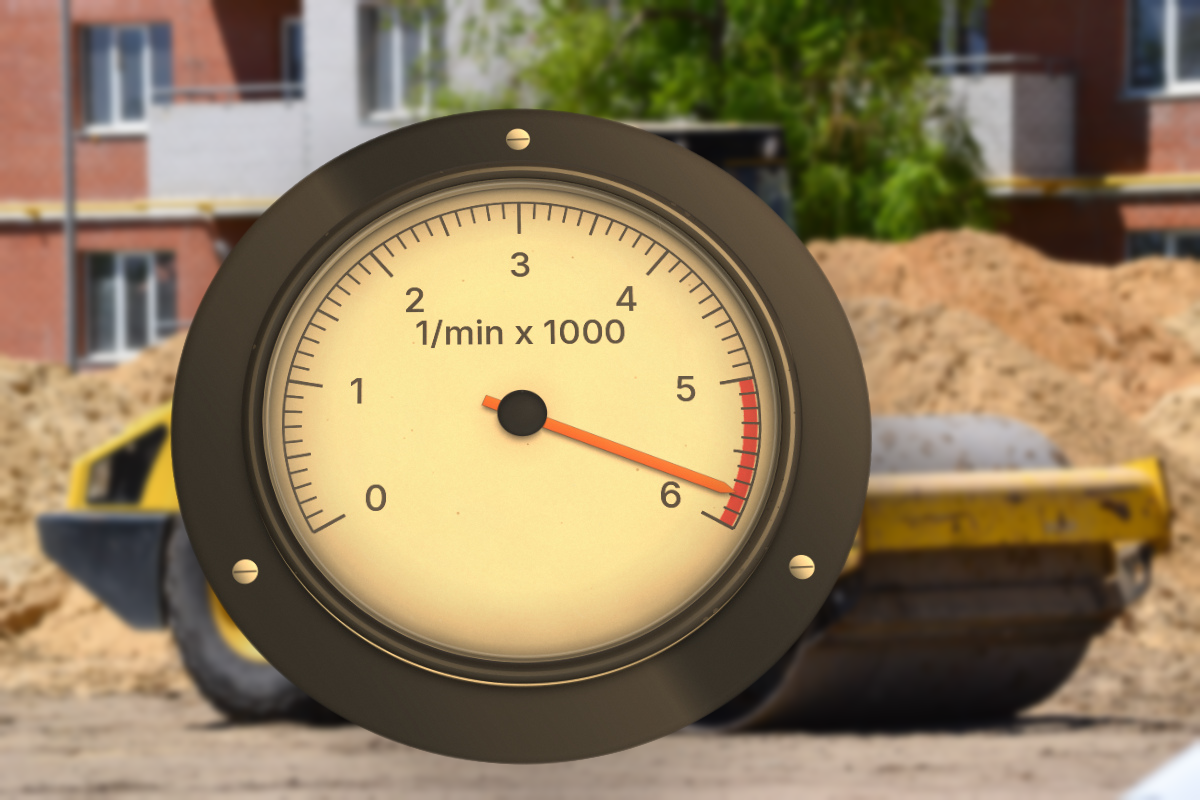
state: 5800 rpm
